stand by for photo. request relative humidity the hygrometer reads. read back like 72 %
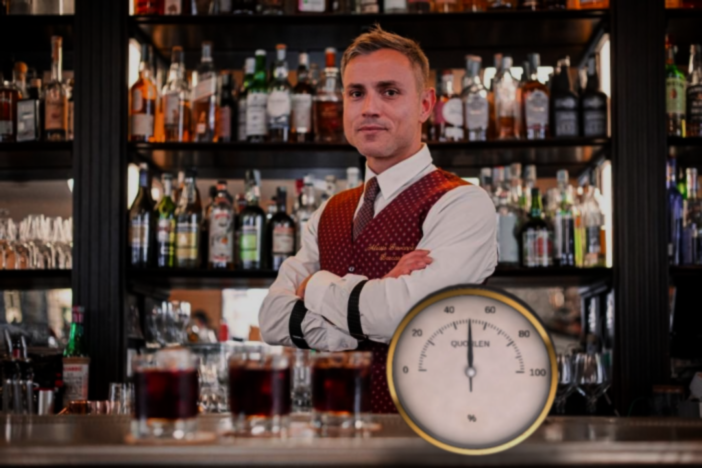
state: 50 %
